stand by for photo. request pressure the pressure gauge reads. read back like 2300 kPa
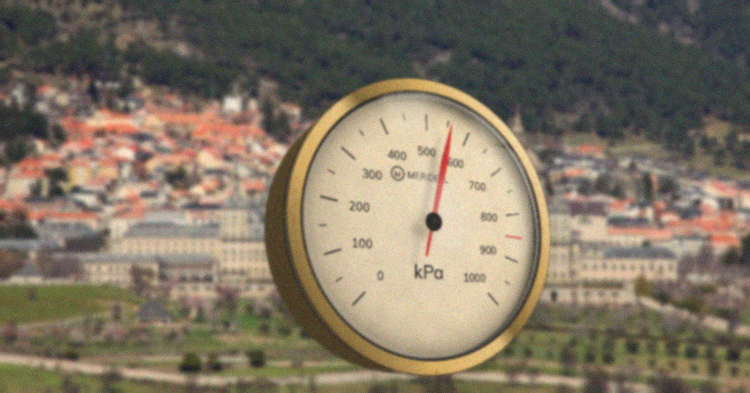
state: 550 kPa
